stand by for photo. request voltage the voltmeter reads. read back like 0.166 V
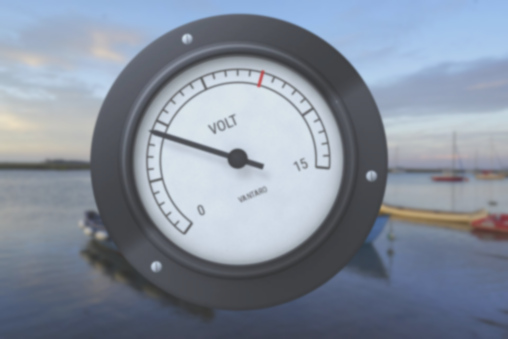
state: 4.5 V
